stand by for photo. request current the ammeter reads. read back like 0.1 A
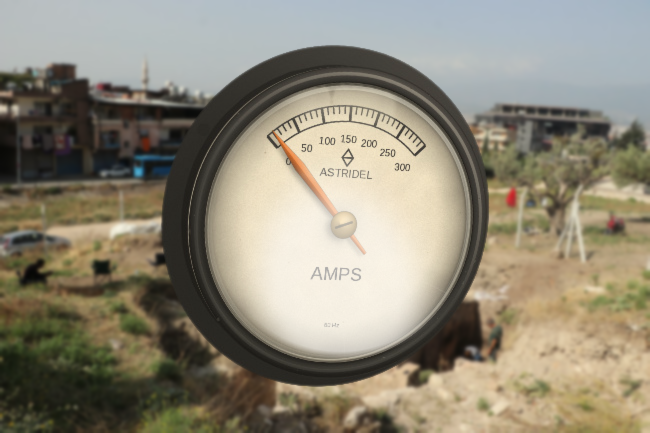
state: 10 A
